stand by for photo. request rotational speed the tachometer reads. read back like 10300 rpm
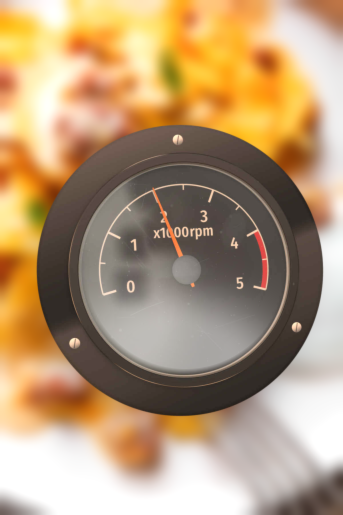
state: 2000 rpm
